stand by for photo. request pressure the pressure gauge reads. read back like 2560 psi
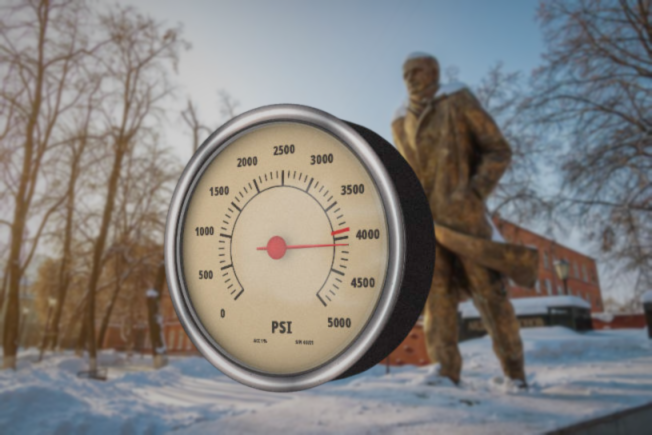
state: 4100 psi
